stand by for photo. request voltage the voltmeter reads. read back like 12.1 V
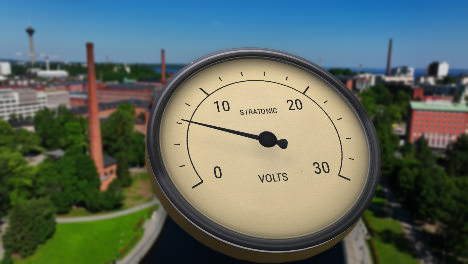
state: 6 V
